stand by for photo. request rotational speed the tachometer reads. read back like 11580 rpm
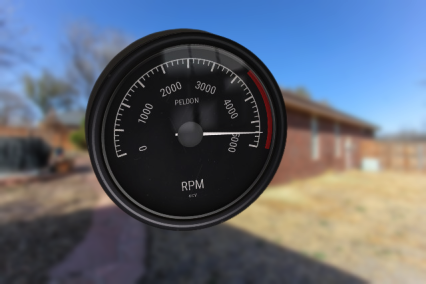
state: 4700 rpm
